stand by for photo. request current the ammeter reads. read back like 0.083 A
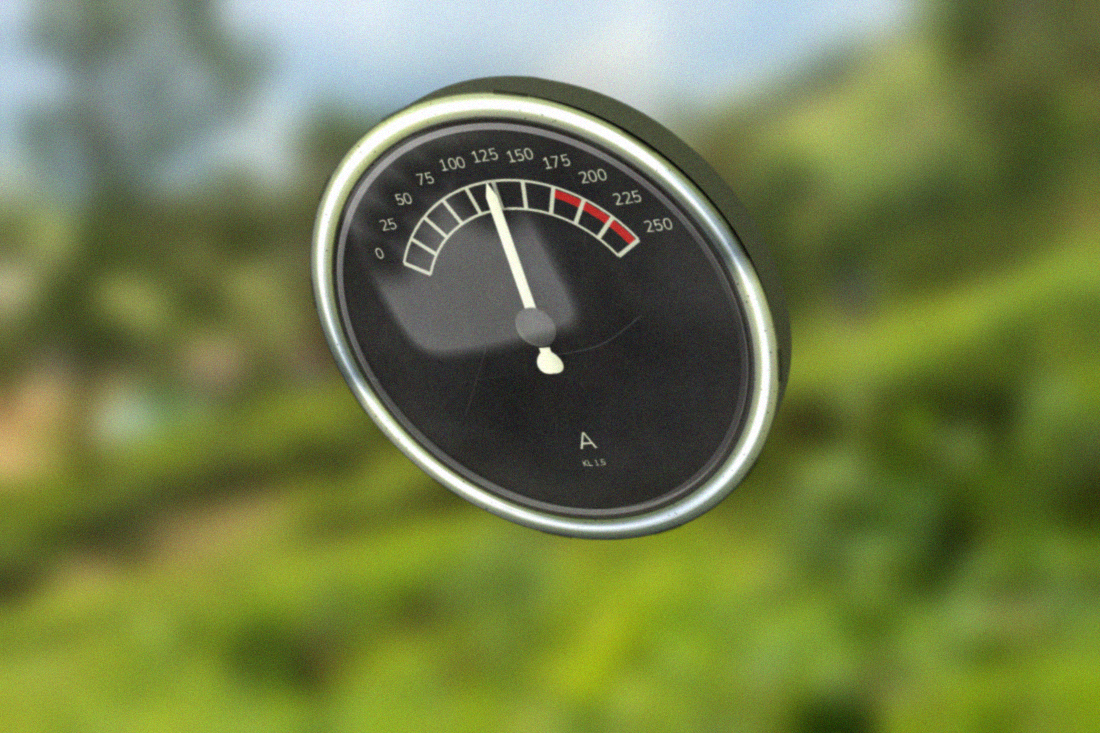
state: 125 A
